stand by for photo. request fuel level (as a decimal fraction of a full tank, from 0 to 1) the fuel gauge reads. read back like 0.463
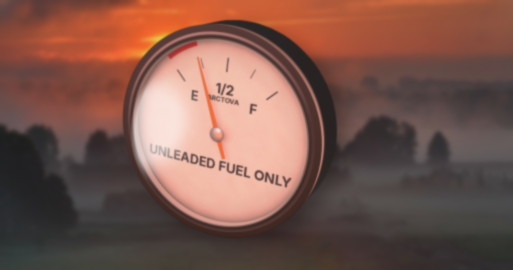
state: 0.25
